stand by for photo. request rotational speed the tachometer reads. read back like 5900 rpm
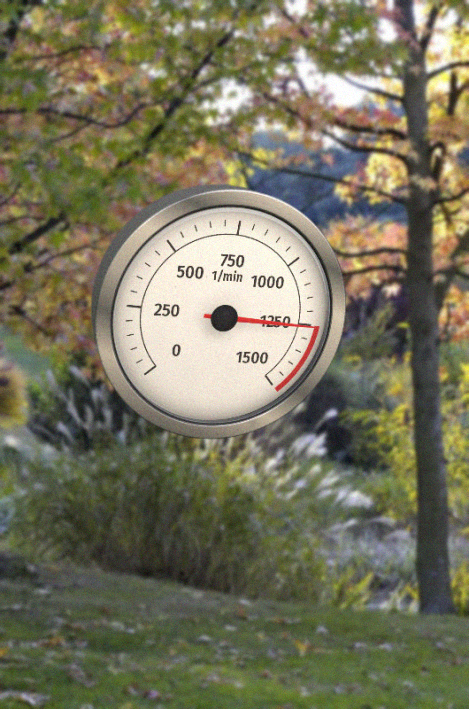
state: 1250 rpm
